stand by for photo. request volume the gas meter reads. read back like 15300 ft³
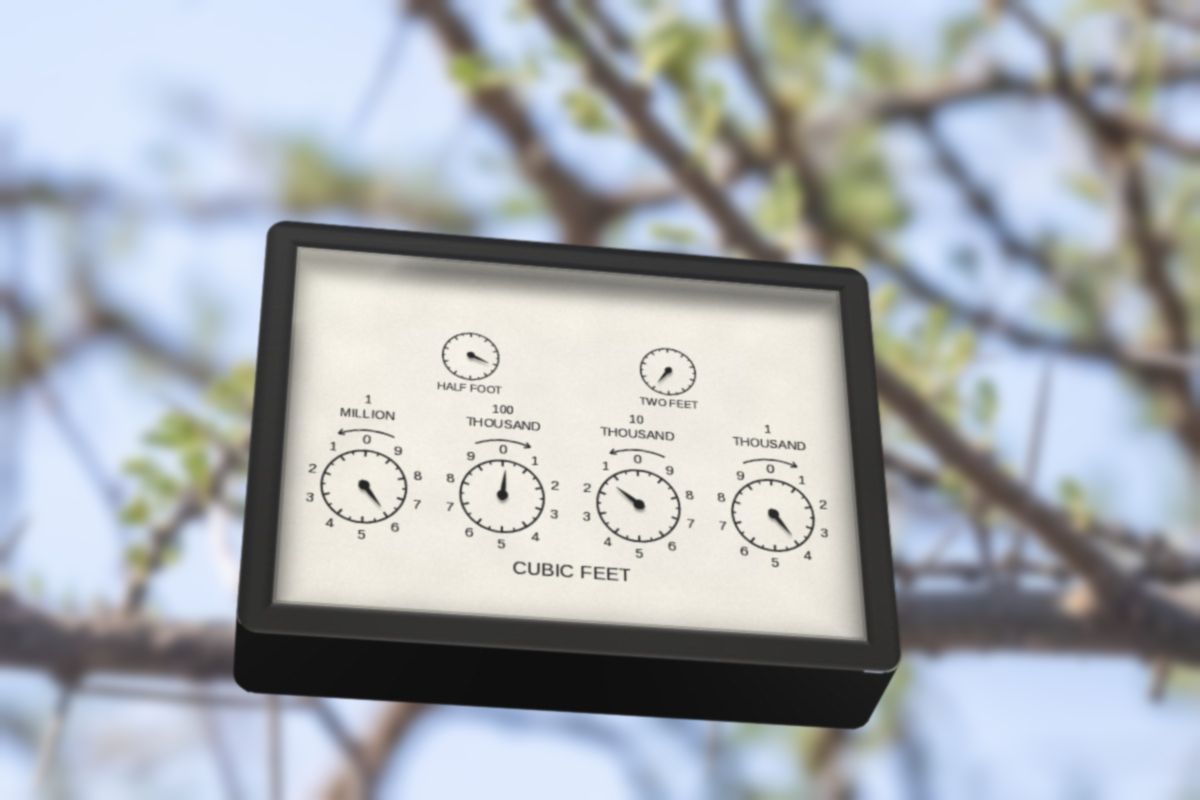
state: 601400 ft³
